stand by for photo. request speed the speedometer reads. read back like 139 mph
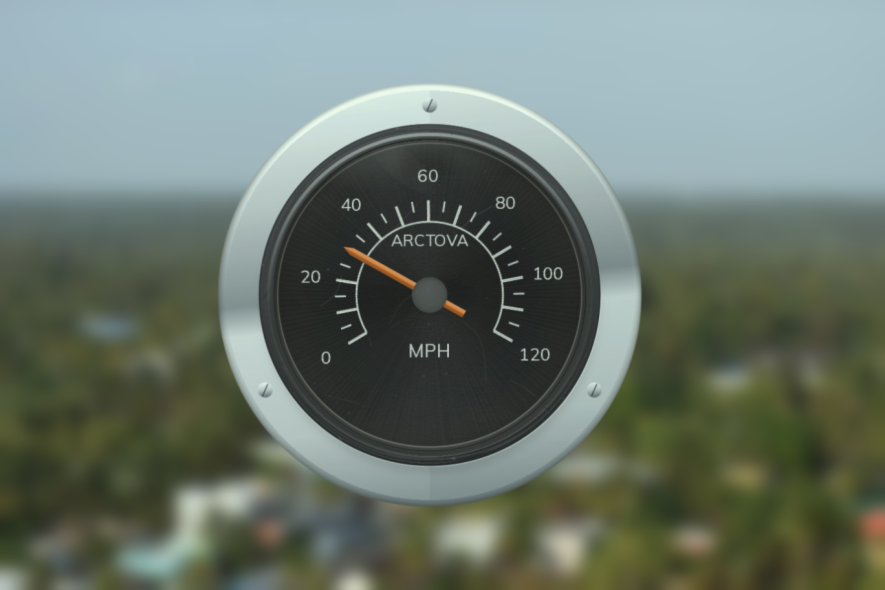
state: 30 mph
